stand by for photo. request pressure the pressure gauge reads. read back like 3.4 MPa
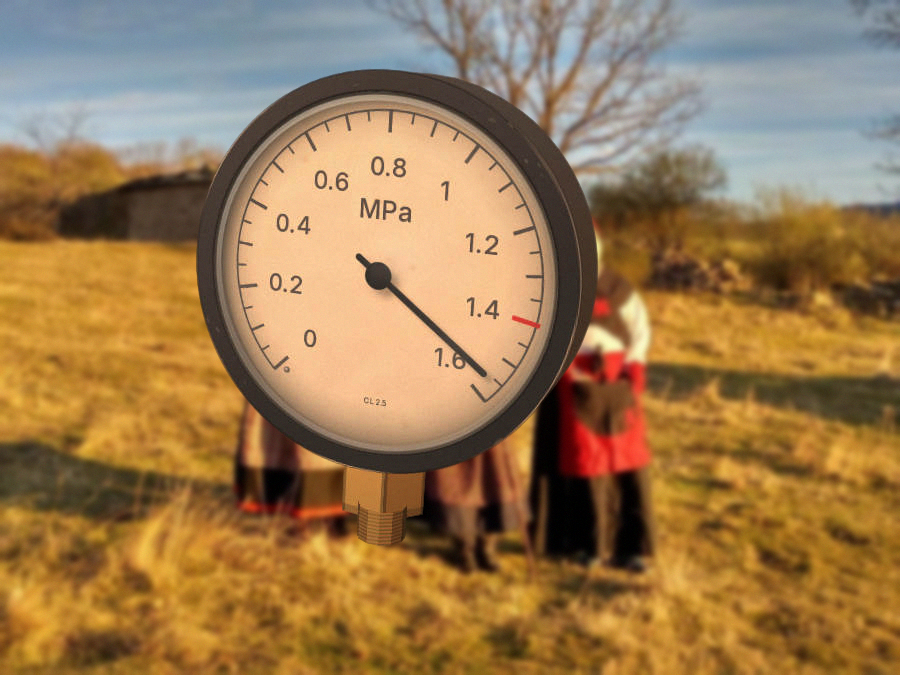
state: 1.55 MPa
